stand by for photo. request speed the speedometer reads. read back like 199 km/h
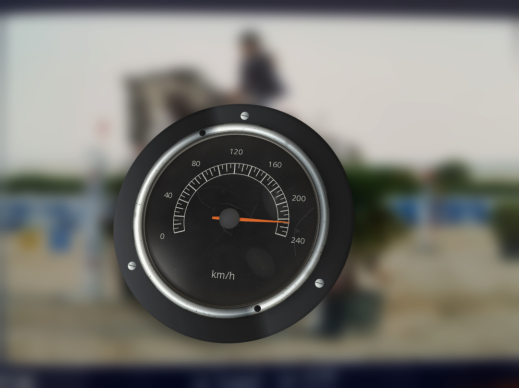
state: 225 km/h
